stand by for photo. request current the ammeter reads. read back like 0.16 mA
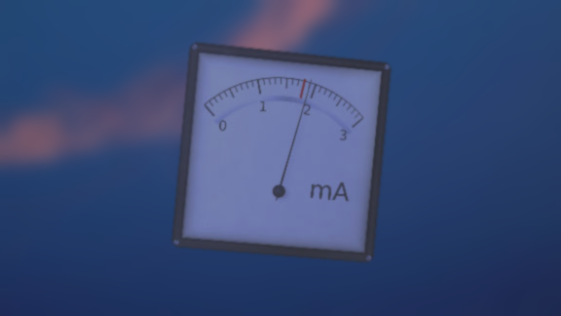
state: 1.9 mA
